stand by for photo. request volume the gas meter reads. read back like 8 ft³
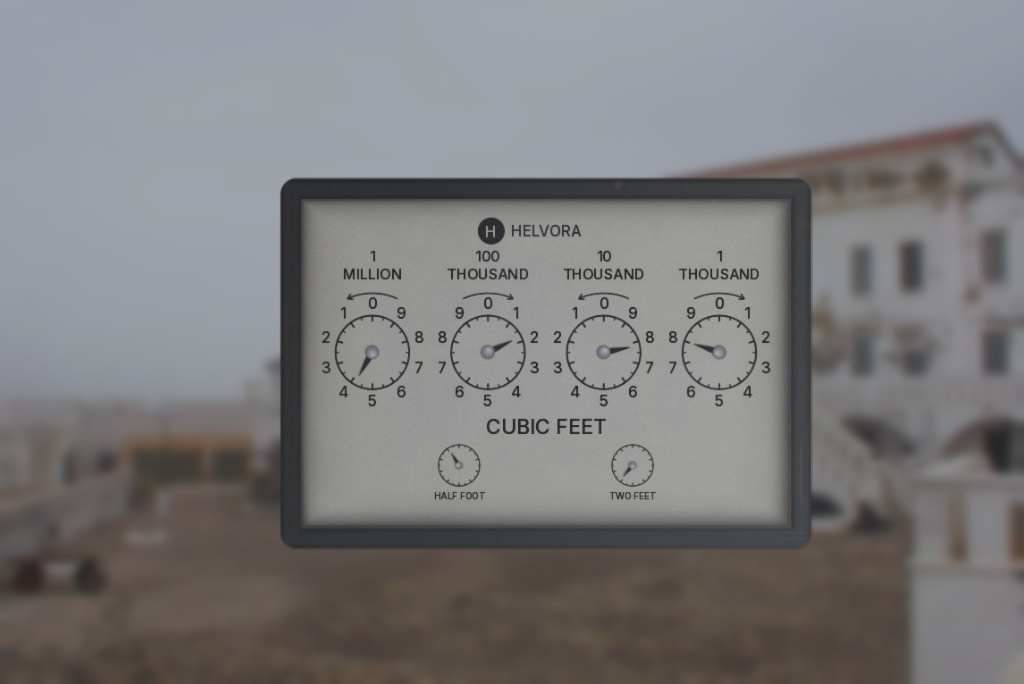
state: 417800 ft³
